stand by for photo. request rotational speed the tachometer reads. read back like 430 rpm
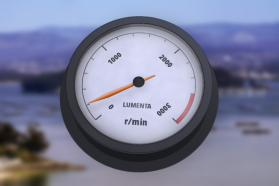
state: 200 rpm
